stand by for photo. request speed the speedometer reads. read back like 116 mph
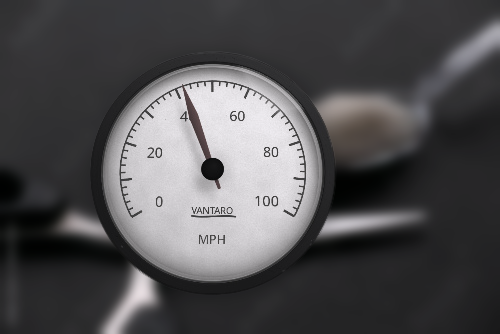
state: 42 mph
